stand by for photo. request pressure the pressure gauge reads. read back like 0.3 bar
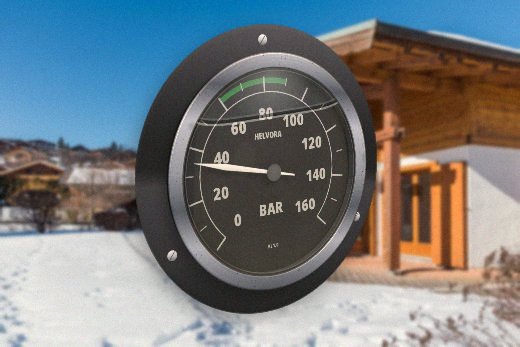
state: 35 bar
